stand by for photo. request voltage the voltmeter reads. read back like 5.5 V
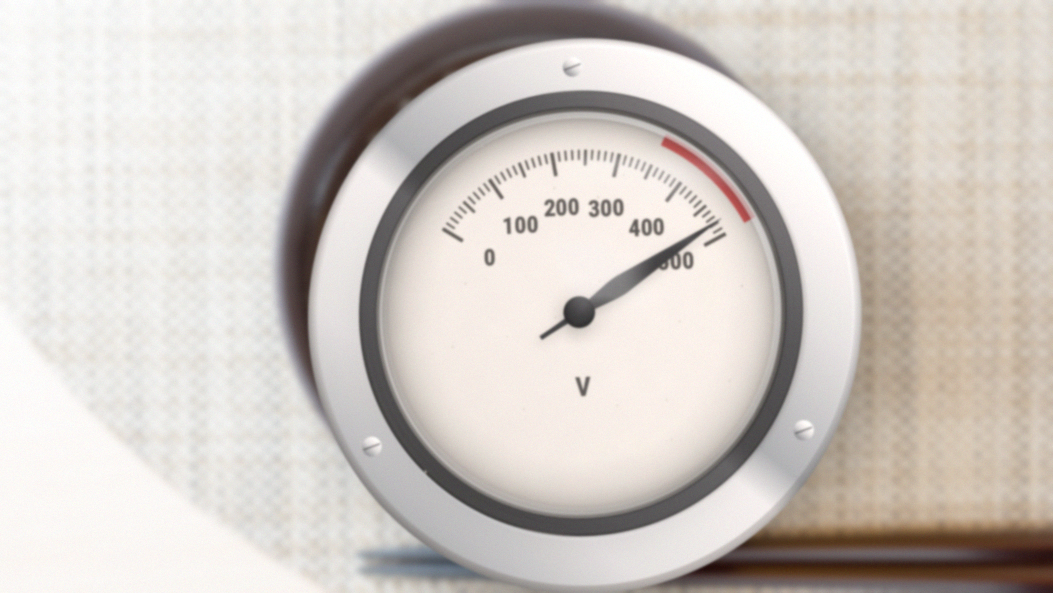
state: 480 V
